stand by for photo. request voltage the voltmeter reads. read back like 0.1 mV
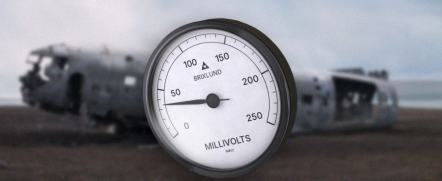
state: 35 mV
